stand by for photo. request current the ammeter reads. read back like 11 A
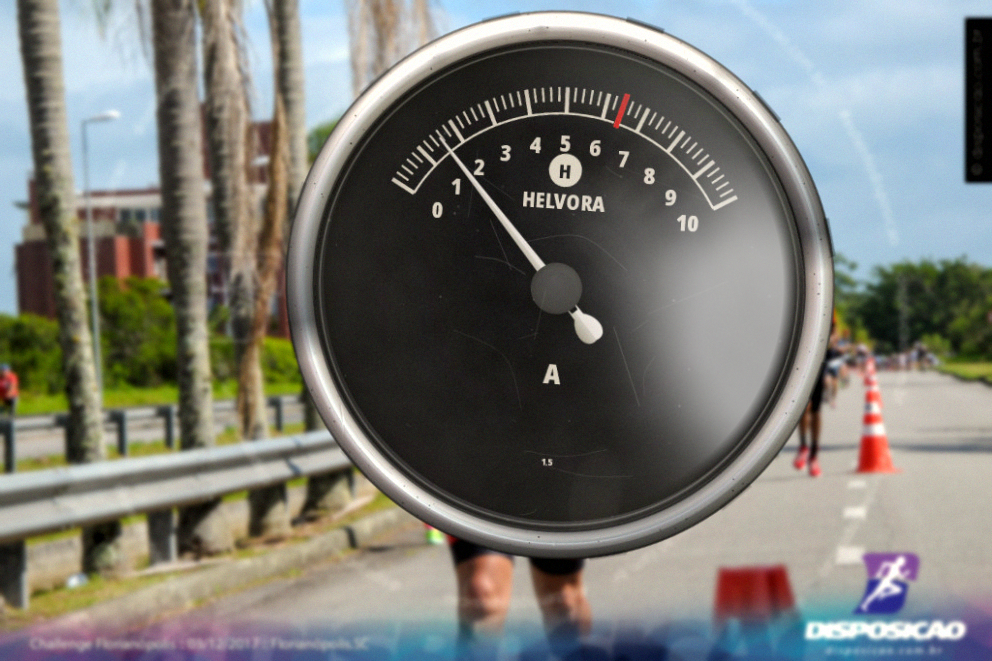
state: 1.6 A
